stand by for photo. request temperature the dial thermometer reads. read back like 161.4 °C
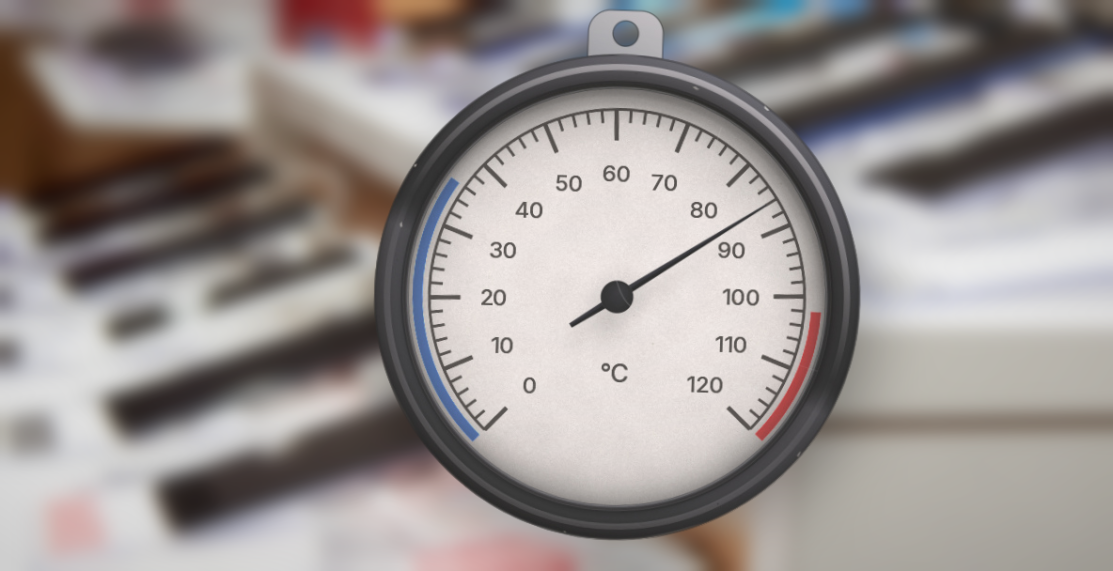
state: 86 °C
